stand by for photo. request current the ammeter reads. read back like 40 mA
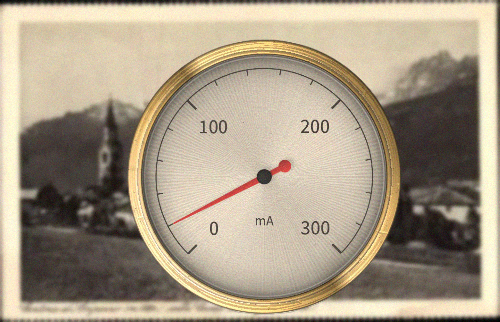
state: 20 mA
